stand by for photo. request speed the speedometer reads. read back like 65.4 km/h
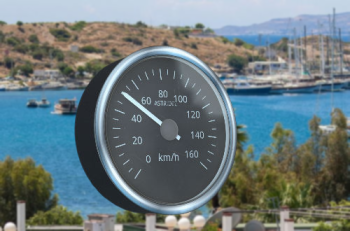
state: 50 km/h
